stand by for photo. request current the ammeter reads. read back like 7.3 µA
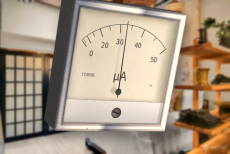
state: 32.5 µA
